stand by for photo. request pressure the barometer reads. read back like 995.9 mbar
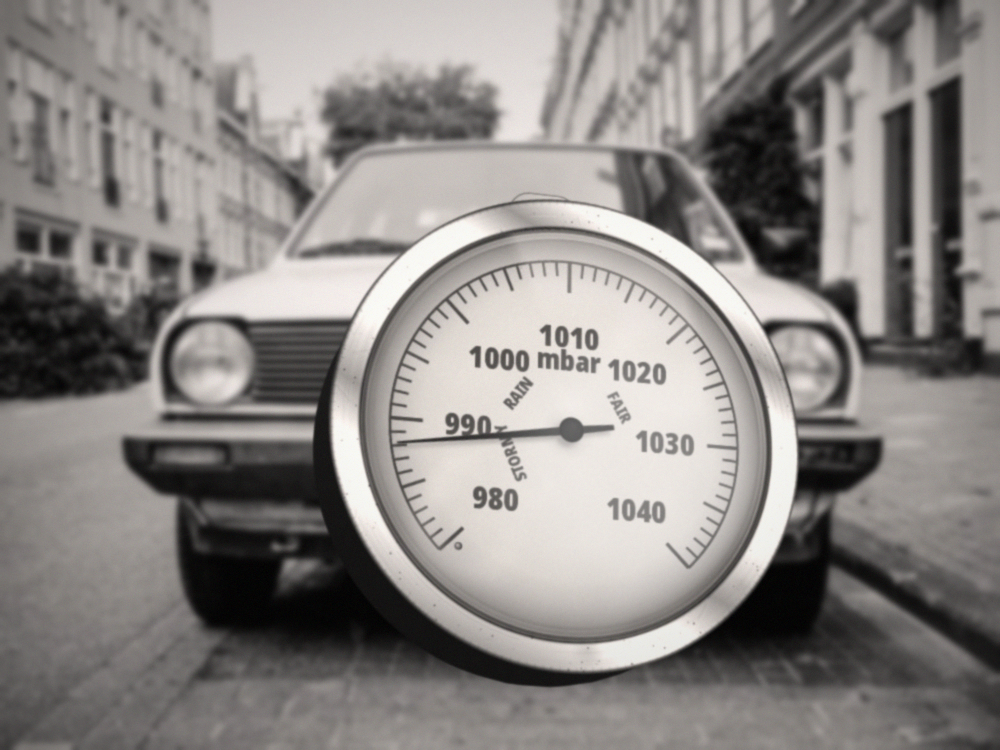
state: 988 mbar
